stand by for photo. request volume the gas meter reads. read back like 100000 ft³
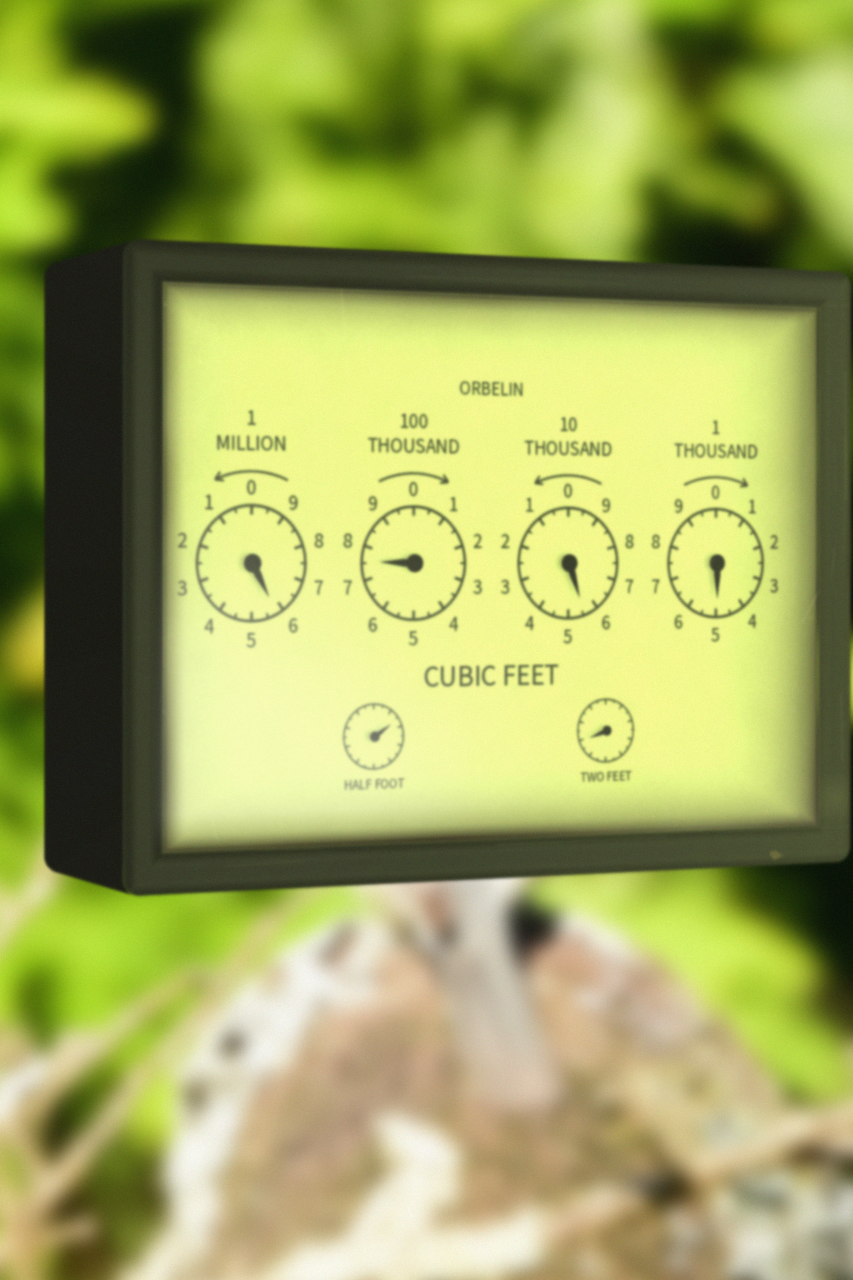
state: 575500 ft³
